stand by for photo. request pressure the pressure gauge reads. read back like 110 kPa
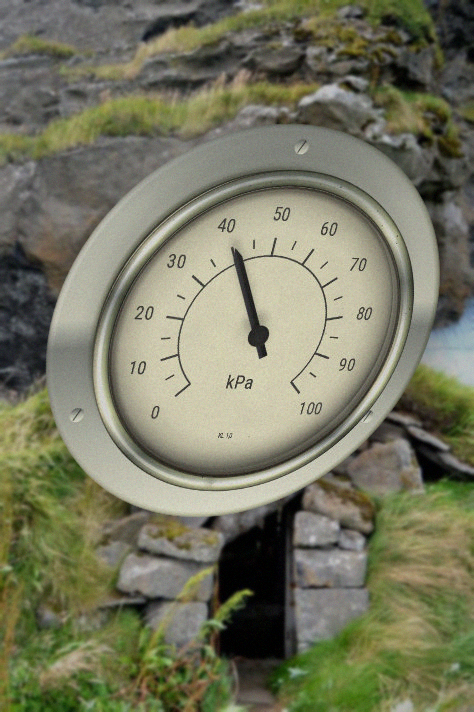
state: 40 kPa
